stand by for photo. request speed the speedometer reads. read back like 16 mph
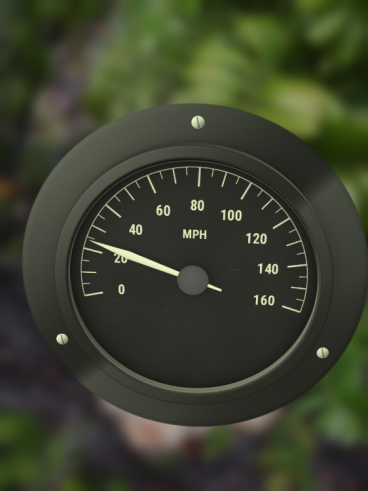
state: 25 mph
